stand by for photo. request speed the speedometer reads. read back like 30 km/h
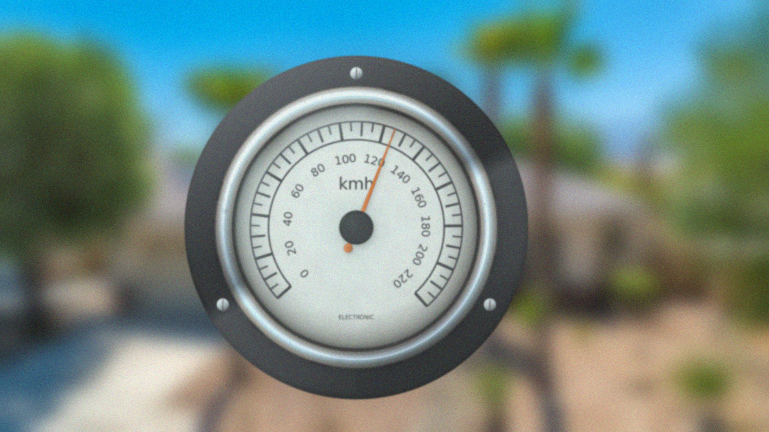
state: 125 km/h
